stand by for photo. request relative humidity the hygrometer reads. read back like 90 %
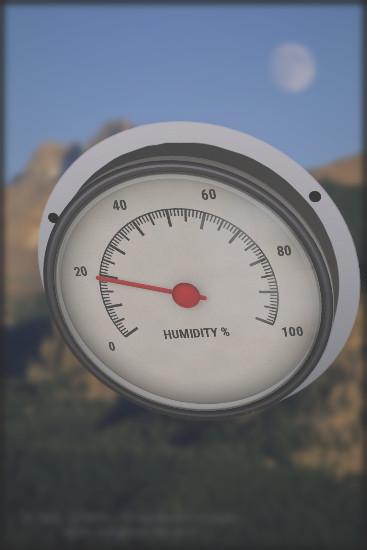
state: 20 %
